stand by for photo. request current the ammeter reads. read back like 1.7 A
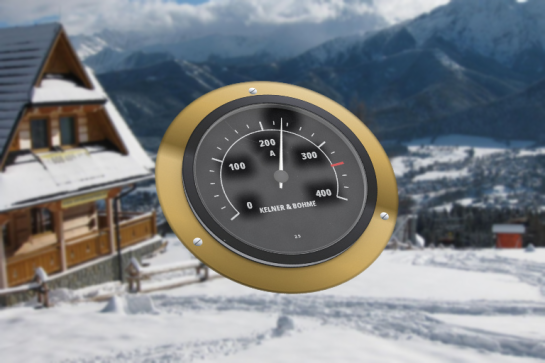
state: 230 A
